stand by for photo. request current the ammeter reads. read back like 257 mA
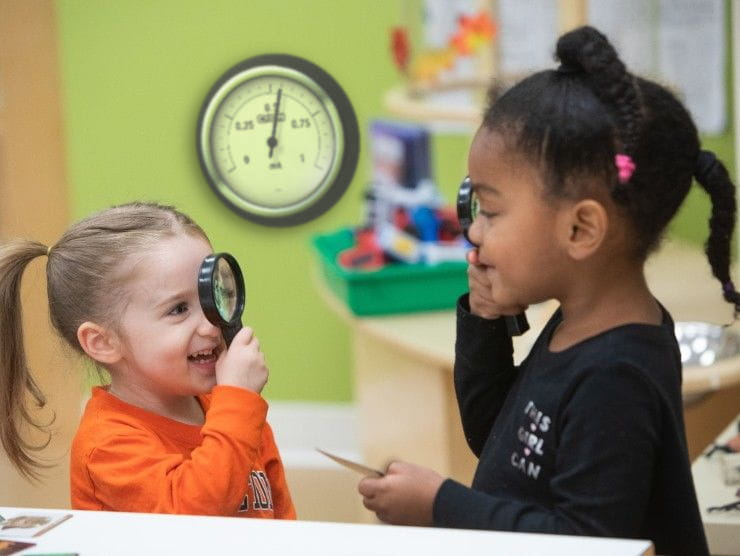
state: 0.55 mA
